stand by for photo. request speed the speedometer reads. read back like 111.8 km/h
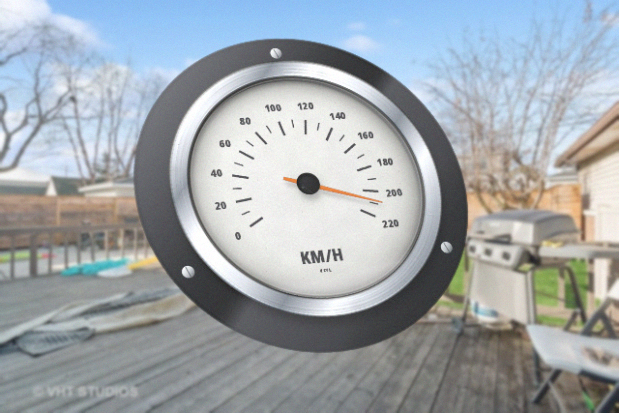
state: 210 km/h
